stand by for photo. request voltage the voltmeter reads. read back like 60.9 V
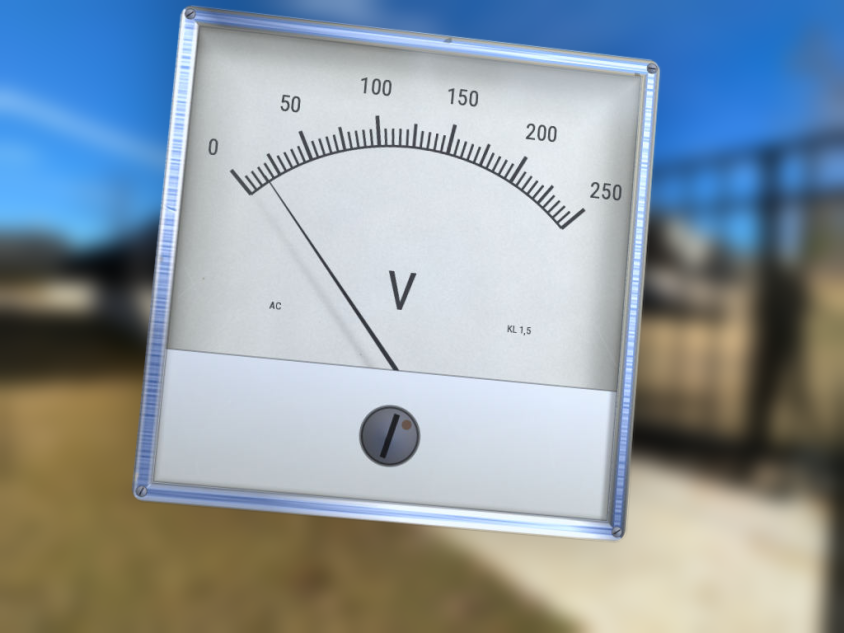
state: 15 V
